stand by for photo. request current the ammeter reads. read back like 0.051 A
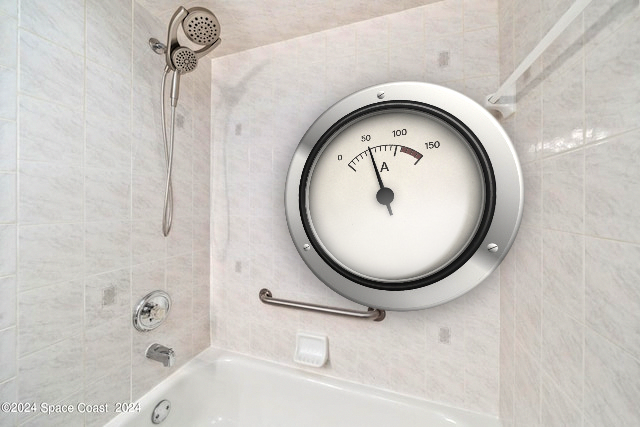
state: 50 A
